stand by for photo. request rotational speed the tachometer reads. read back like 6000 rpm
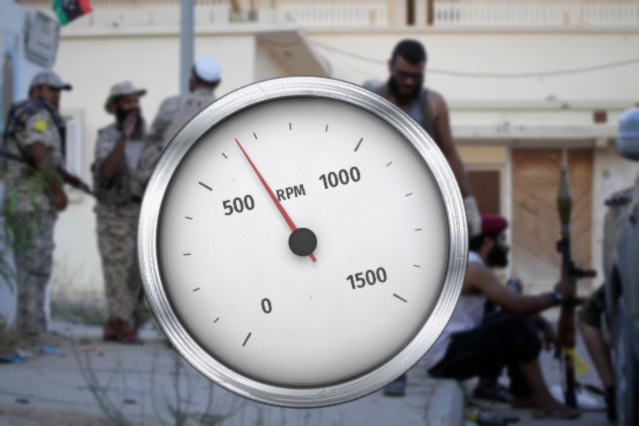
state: 650 rpm
